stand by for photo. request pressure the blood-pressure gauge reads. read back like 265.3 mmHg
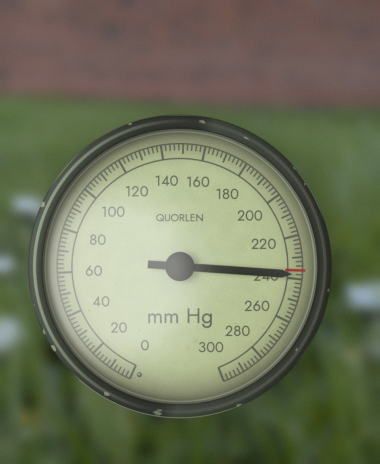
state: 238 mmHg
